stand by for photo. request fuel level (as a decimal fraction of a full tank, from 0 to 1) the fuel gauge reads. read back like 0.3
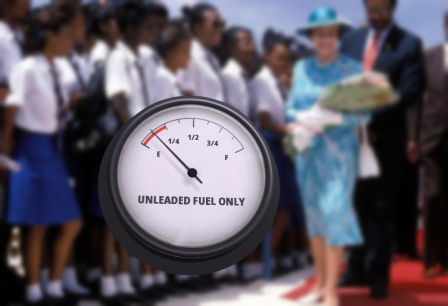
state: 0.125
